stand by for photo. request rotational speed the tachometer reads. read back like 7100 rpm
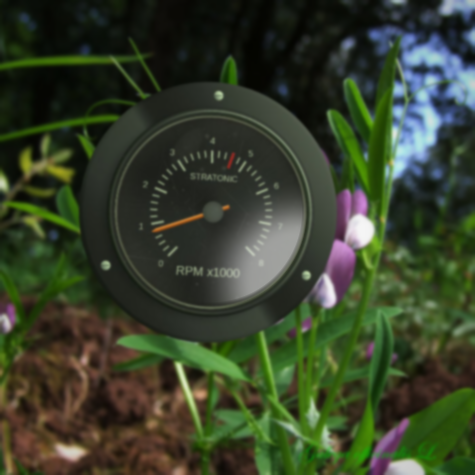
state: 800 rpm
